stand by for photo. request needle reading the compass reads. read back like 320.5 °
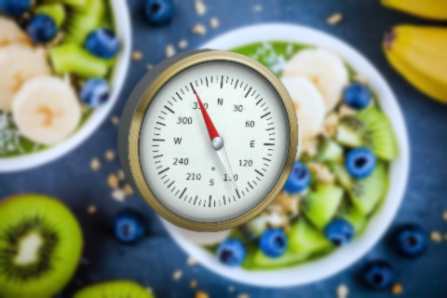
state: 330 °
